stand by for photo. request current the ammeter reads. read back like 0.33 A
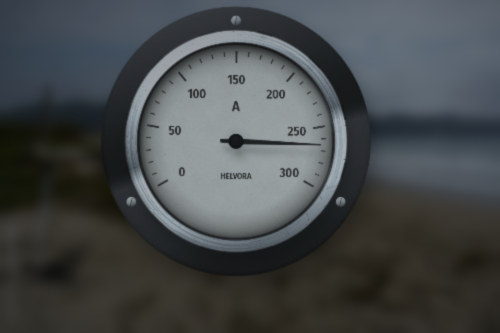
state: 265 A
